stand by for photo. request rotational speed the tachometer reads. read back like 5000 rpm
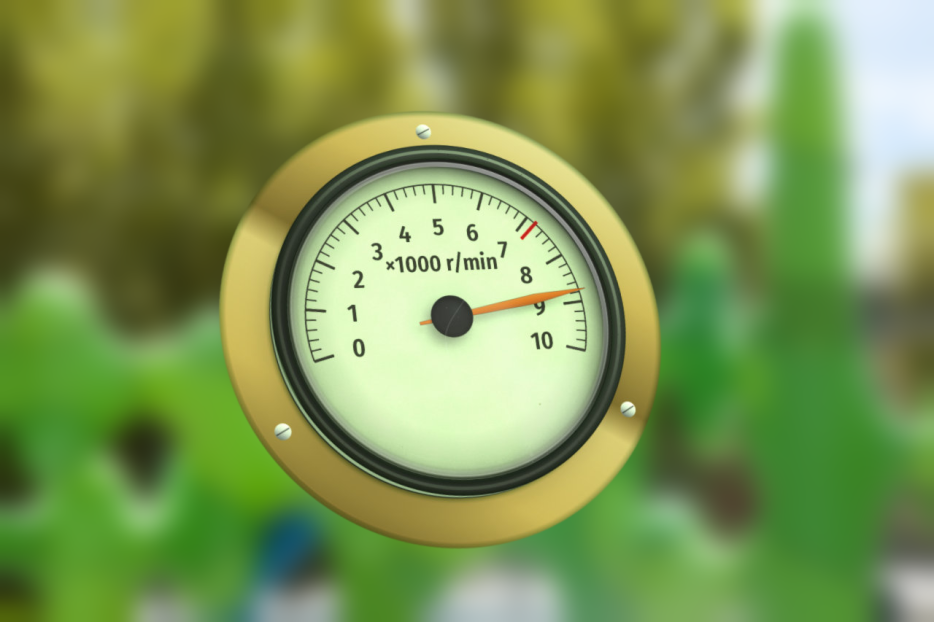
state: 8800 rpm
